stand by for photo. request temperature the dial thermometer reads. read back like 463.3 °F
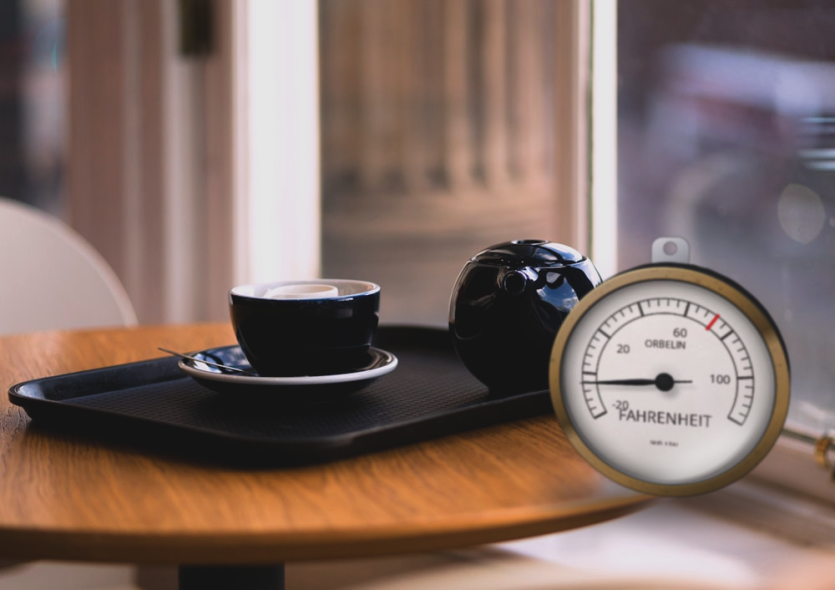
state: -4 °F
